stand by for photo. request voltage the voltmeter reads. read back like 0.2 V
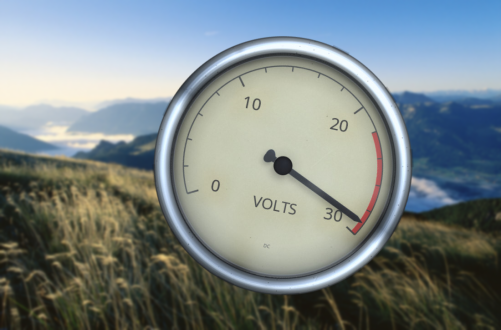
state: 29 V
